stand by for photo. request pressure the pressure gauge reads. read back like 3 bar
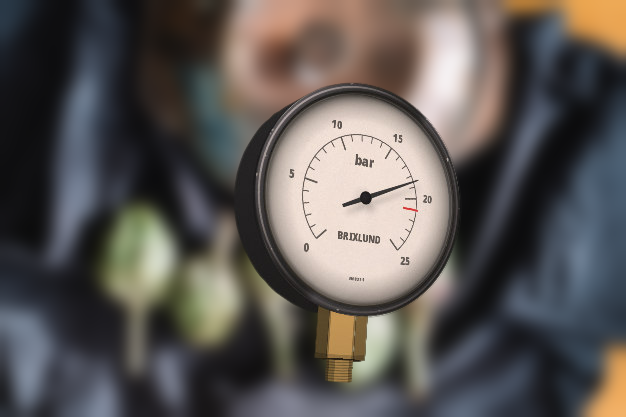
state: 18.5 bar
